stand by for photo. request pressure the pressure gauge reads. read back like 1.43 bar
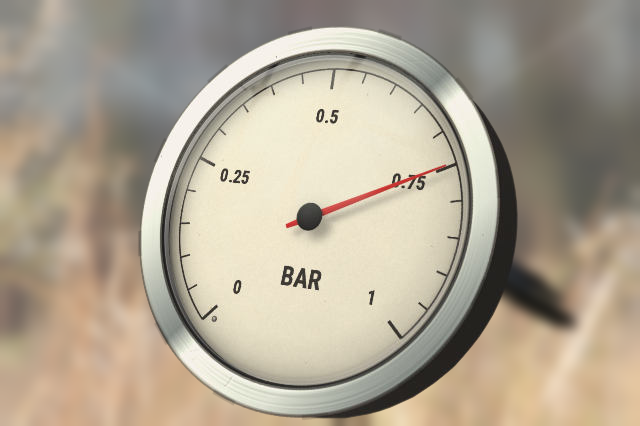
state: 0.75 bar
